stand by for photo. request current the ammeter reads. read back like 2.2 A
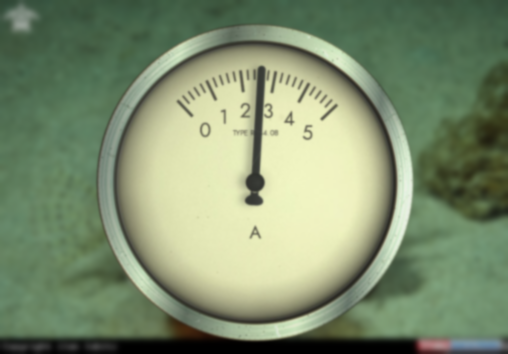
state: 2.6 A
